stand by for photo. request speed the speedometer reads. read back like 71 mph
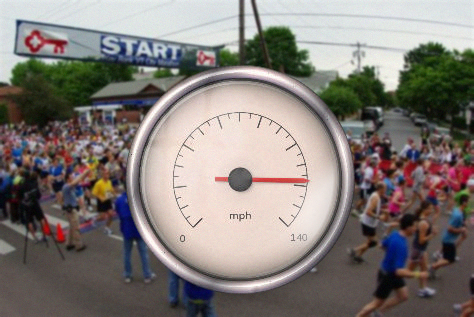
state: 117.5 mph
